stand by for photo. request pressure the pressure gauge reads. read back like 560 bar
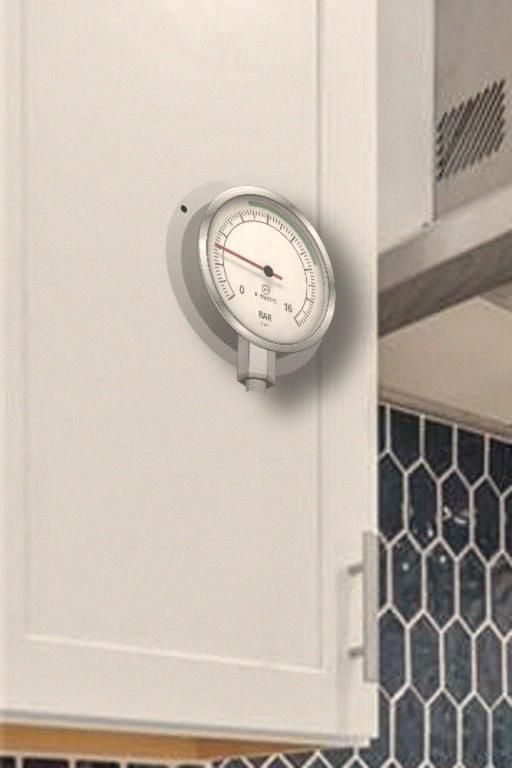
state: 3 bar
